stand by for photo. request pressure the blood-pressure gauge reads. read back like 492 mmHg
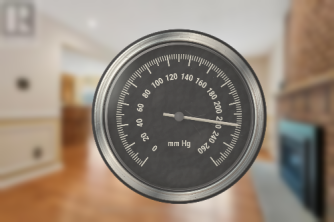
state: 220 mmHg
